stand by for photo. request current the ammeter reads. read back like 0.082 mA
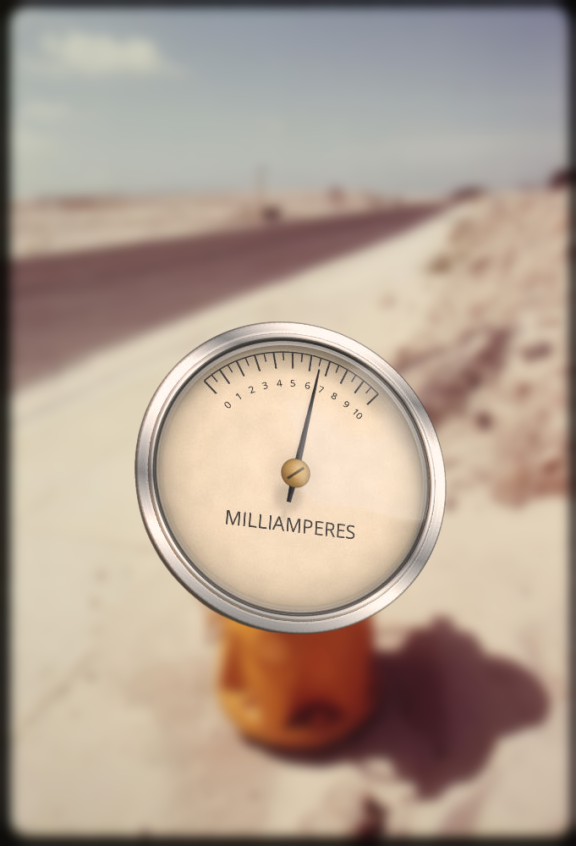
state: 6.5 mA
